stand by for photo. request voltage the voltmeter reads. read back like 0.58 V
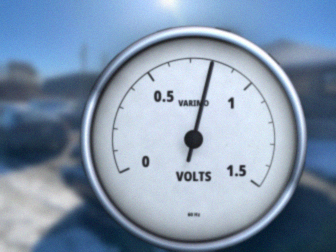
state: 0.8 V
